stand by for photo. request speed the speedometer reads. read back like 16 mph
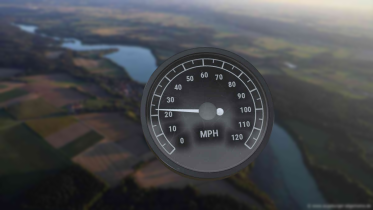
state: 22.5 mph
